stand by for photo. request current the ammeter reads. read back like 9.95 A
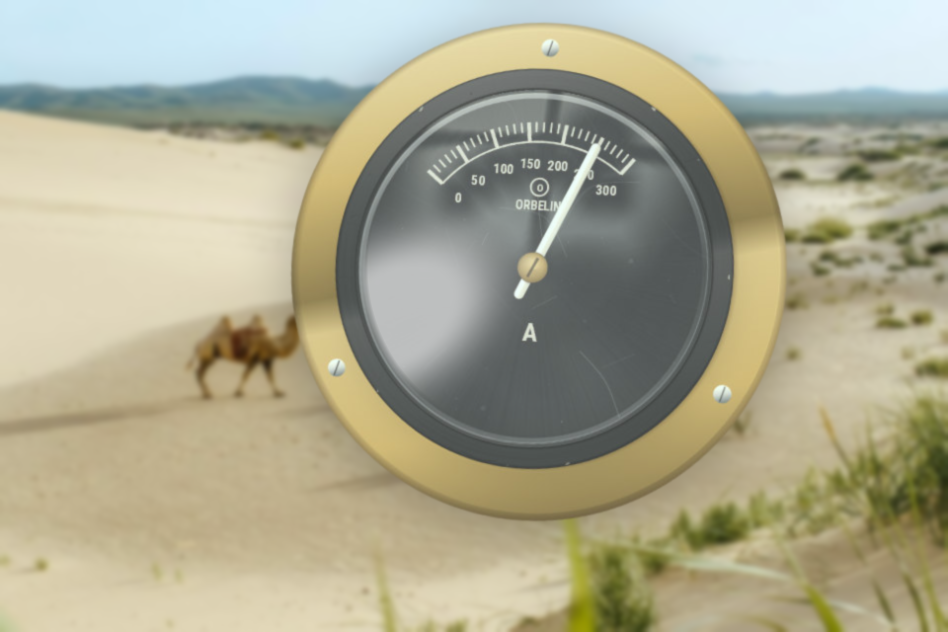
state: 250 A
